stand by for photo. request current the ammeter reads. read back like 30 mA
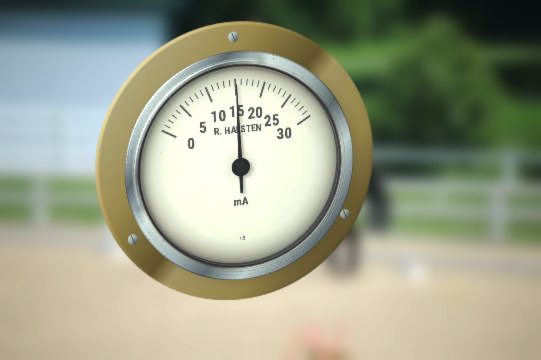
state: 15 mA
